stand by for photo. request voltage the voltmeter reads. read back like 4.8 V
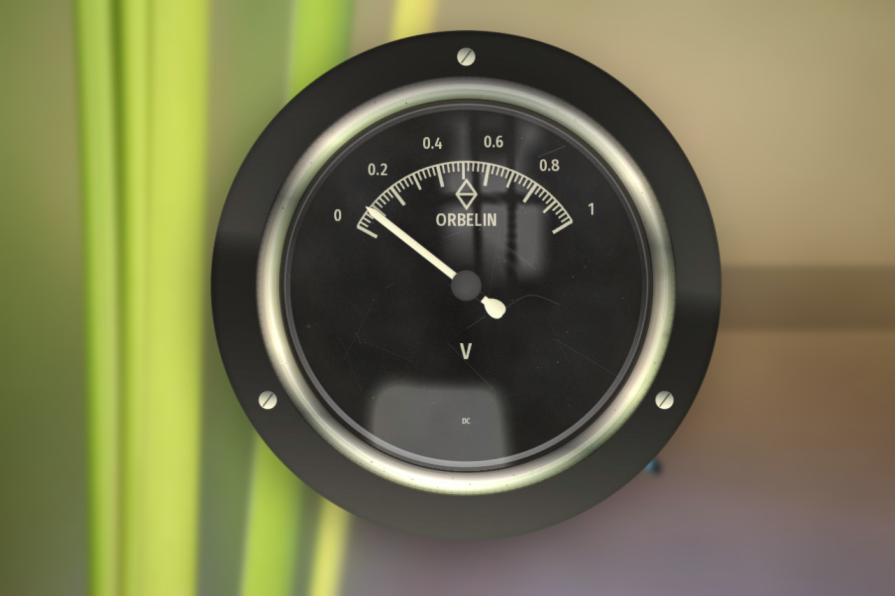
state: 0.08 V
